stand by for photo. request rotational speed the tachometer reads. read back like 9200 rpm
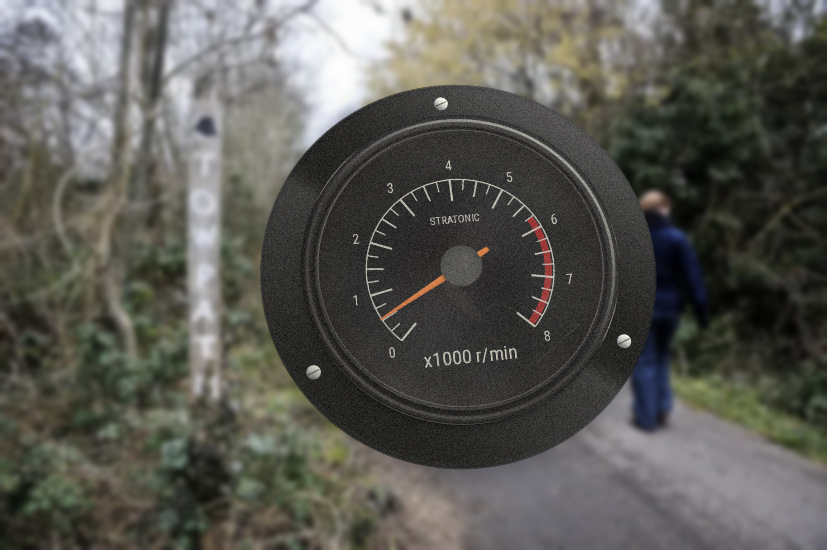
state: 500 rpm
